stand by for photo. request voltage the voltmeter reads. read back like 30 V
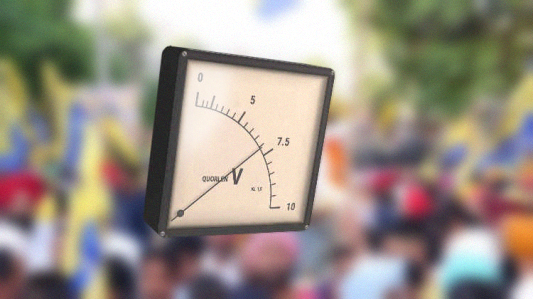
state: 7 V
